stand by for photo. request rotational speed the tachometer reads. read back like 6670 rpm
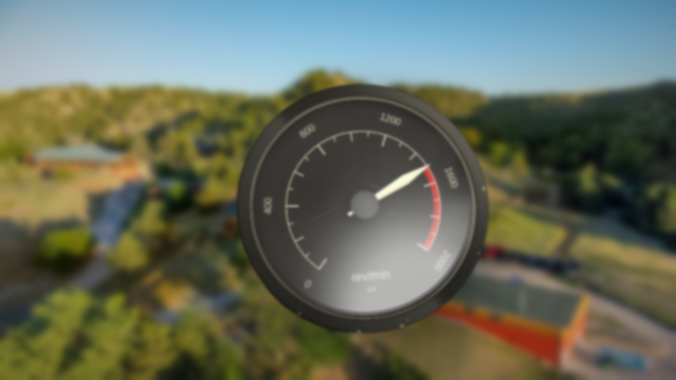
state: 1500 rpm
